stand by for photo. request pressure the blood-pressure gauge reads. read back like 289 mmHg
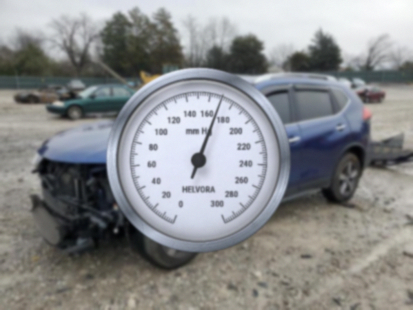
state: 170 mmHg
